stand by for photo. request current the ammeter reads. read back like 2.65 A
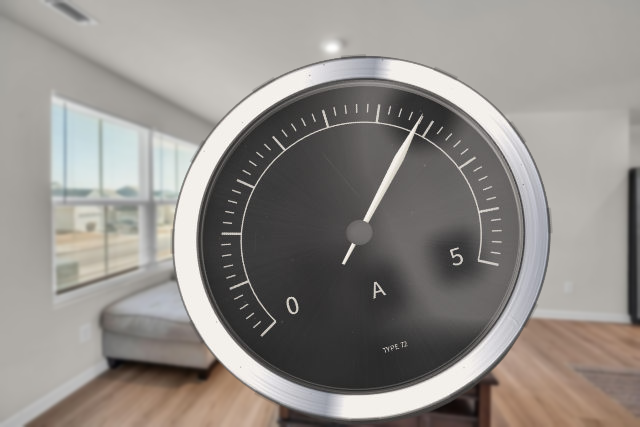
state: 3.4 A
